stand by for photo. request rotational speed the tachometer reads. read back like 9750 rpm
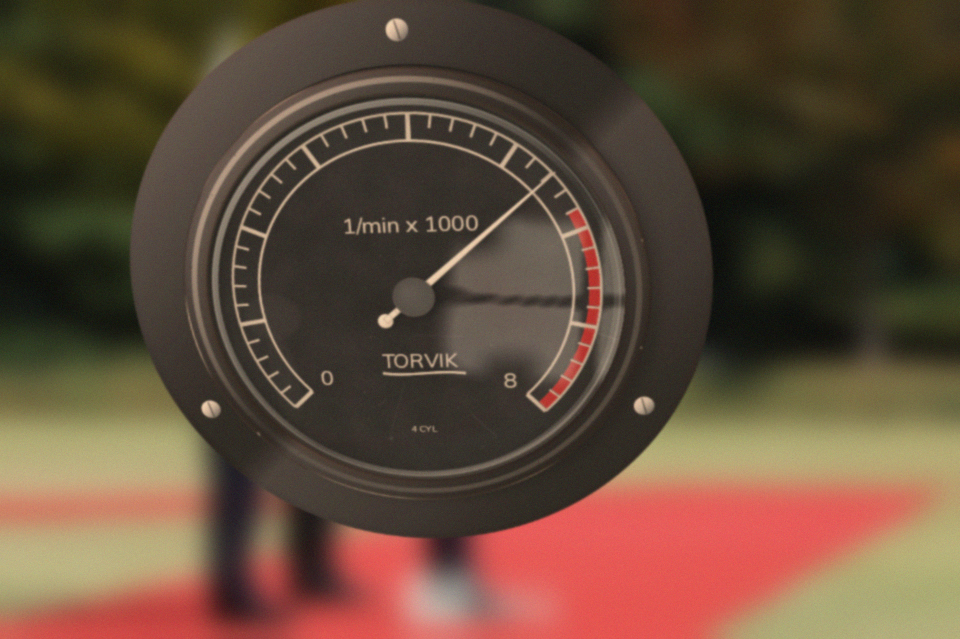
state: 5400 rpm
